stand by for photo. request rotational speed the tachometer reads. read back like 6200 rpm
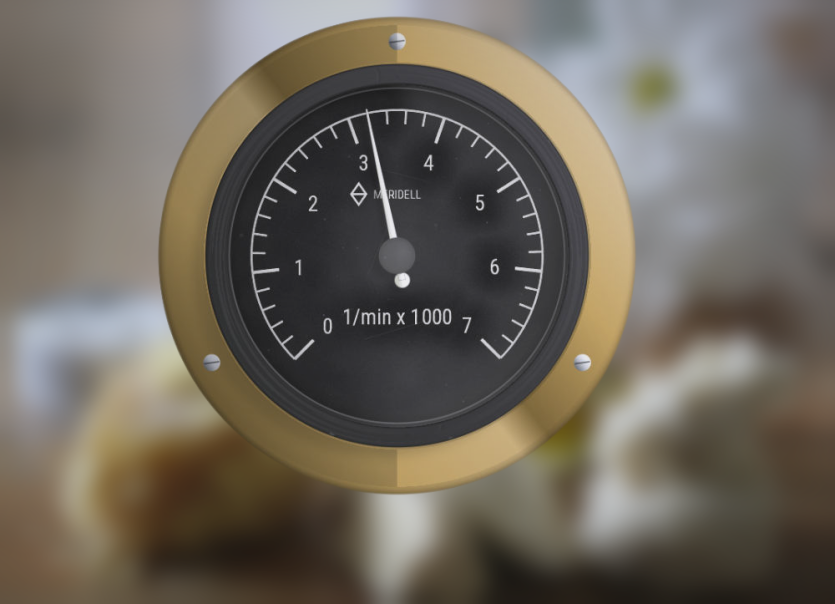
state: 3200 rpm
